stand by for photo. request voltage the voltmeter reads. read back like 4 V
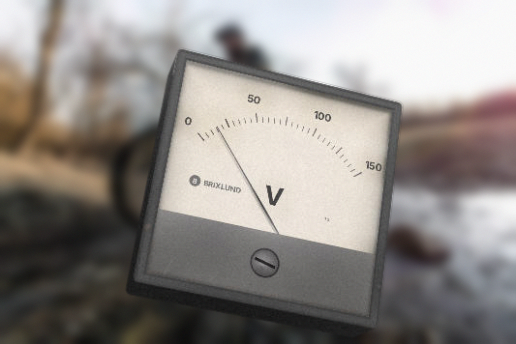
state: 15 V
